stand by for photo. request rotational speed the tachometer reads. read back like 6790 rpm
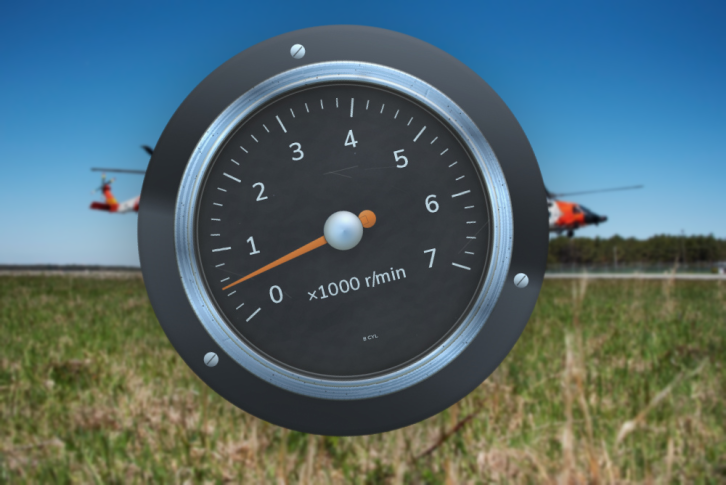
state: 500 rpm
